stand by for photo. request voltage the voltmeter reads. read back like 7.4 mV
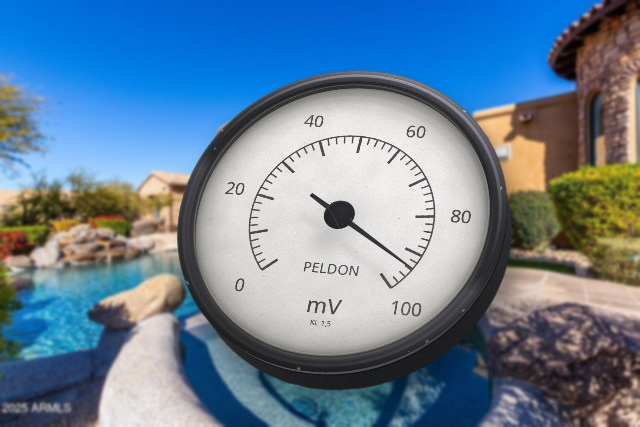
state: 94 mV
